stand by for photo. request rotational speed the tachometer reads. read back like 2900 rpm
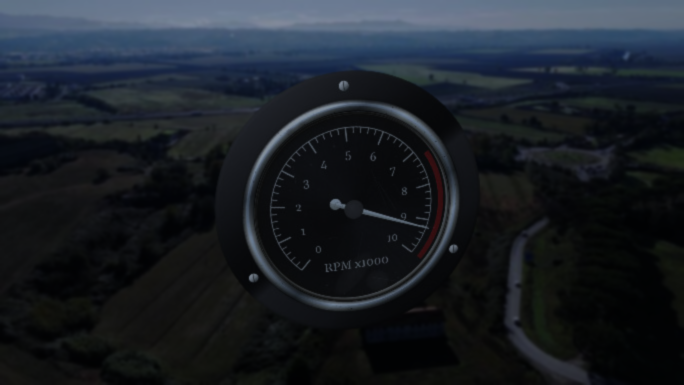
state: 9200 rpm
